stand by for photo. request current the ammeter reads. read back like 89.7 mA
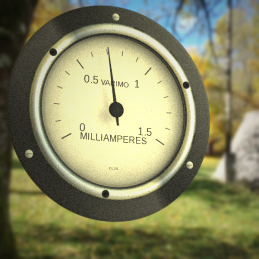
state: 0.7 mA
